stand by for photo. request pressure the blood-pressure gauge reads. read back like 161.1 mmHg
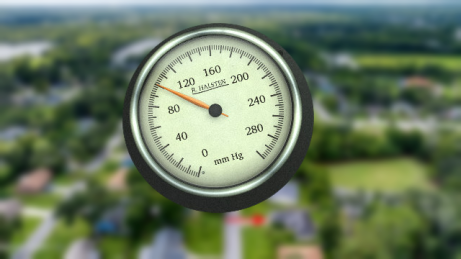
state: 100 mmHg
